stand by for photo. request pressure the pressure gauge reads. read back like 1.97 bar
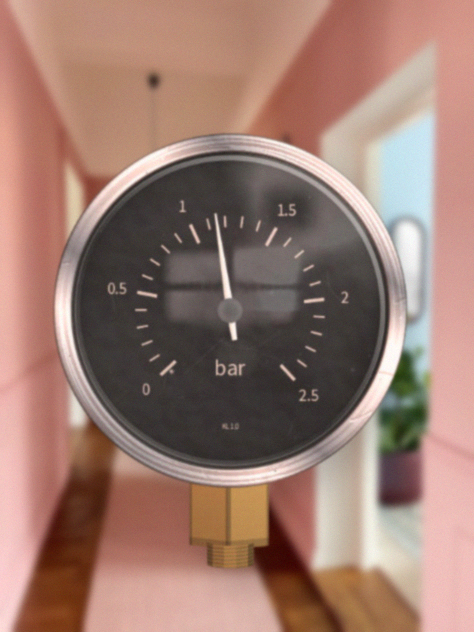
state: 1.15 bar
